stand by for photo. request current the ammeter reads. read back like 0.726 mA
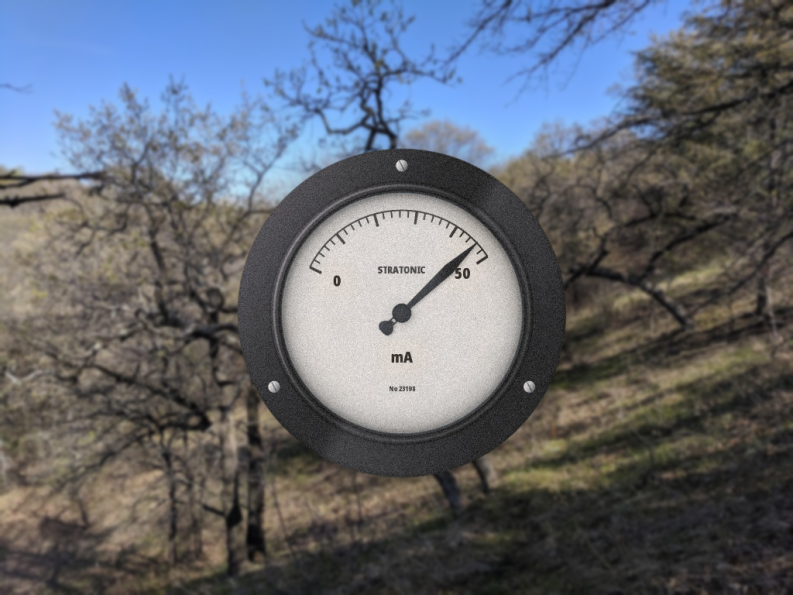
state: 46 mA
